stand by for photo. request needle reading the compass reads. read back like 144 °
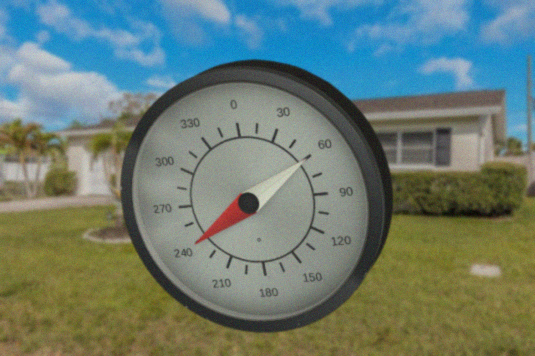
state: 240 °
